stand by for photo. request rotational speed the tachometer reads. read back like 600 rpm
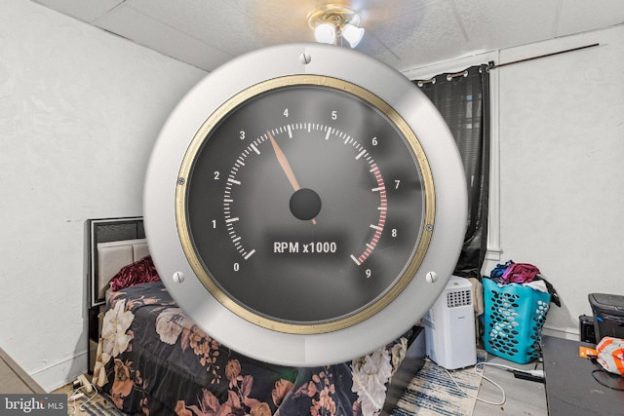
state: 3500 rpm
